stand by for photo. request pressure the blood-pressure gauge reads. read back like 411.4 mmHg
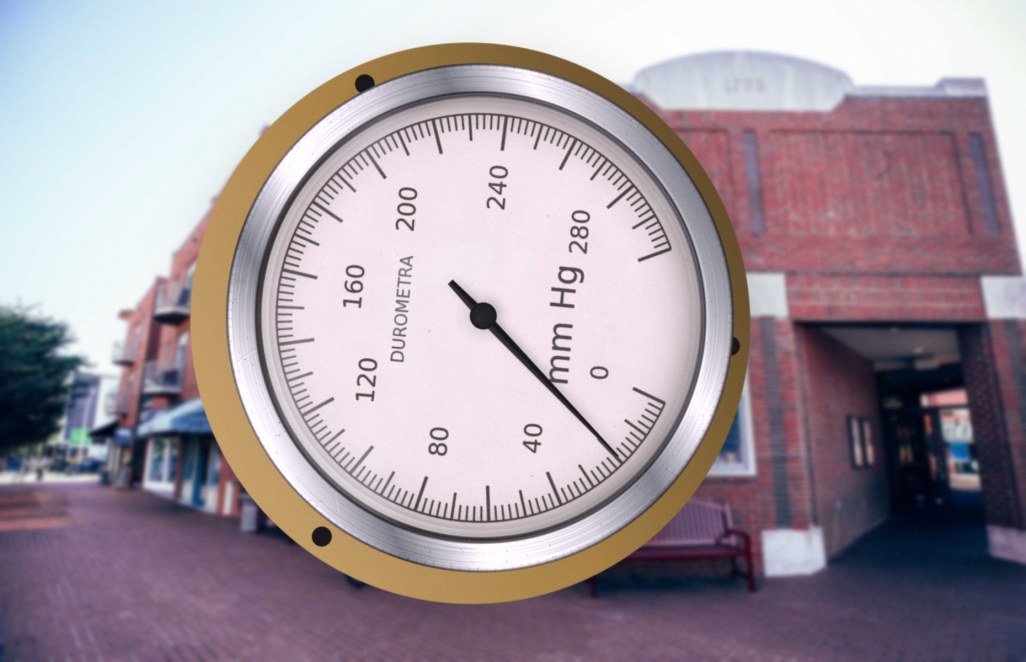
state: 20 mmHg
